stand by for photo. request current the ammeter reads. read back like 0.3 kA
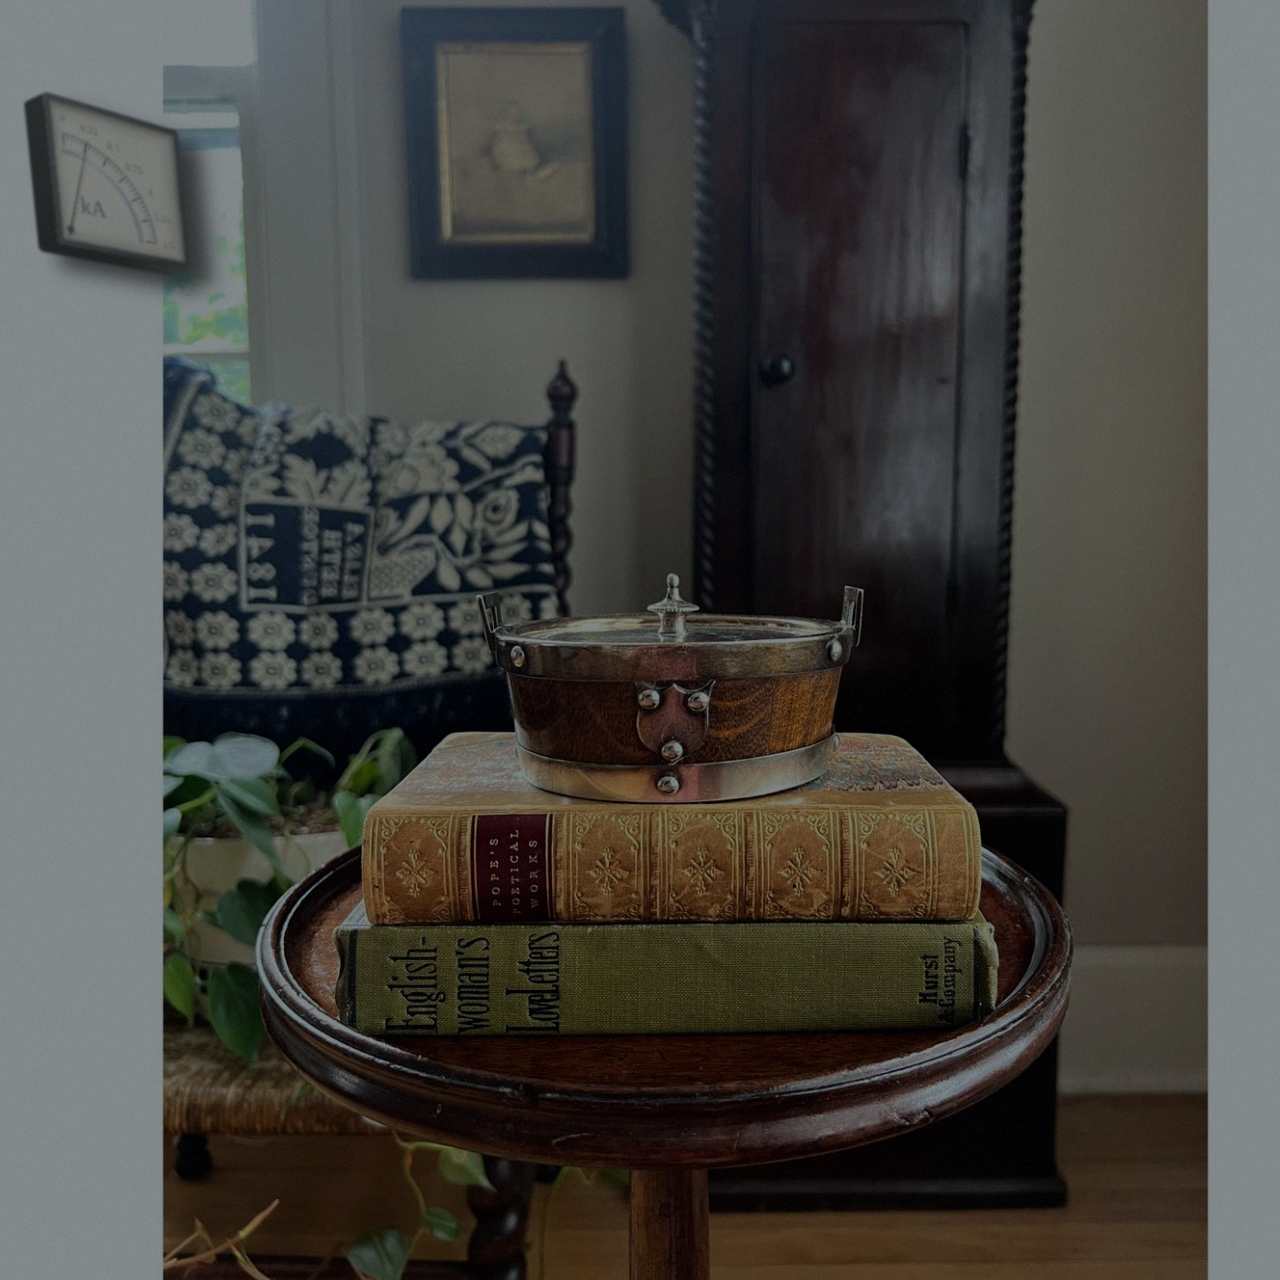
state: 0.25 kA
